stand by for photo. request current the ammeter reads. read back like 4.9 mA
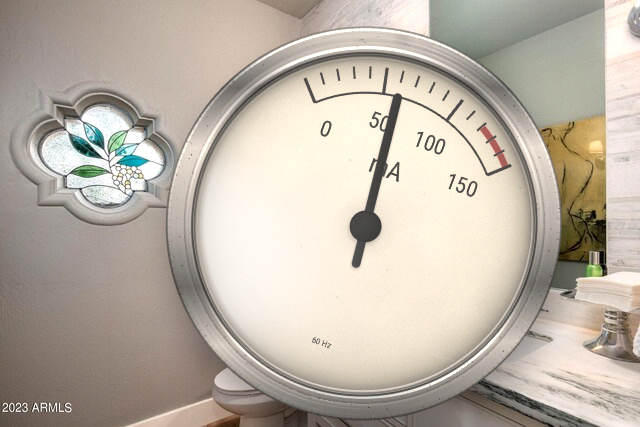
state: 60 mA
